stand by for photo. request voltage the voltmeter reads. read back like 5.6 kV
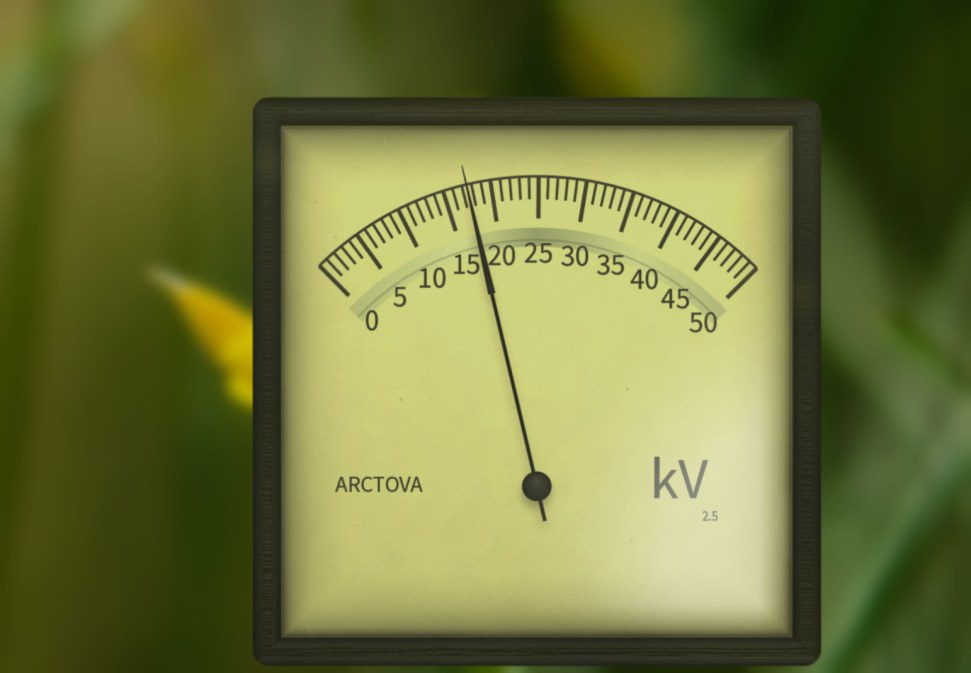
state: 17.5 kV
